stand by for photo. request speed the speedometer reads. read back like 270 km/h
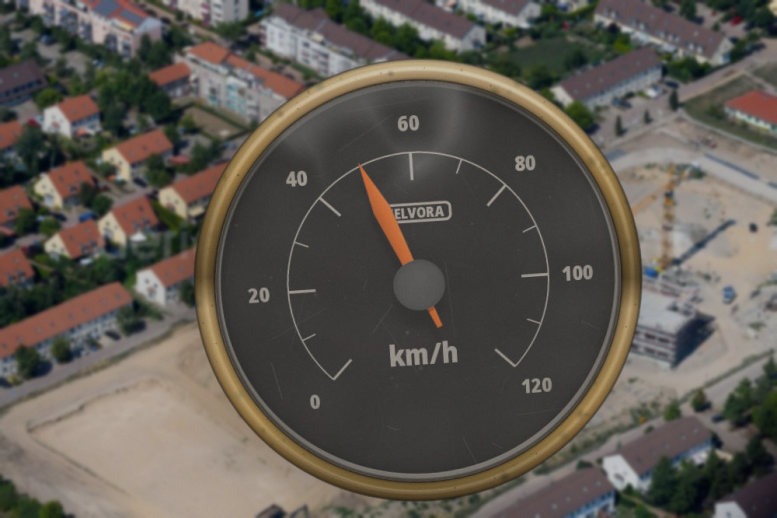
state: 50 km/h
